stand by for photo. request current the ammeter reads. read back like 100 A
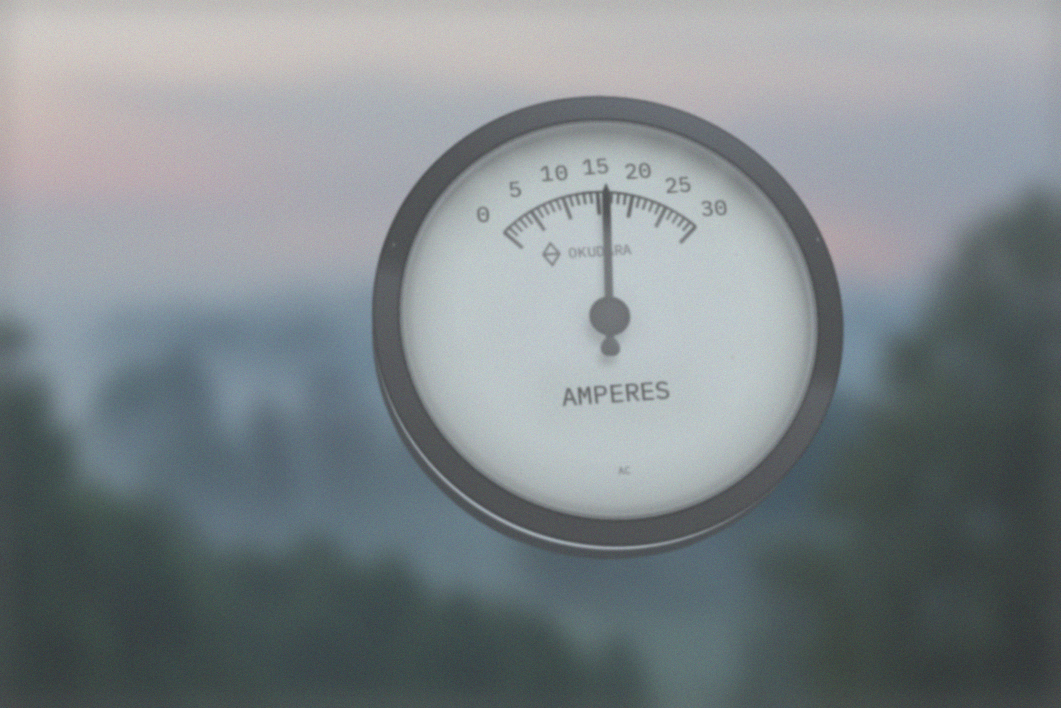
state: 16 A
